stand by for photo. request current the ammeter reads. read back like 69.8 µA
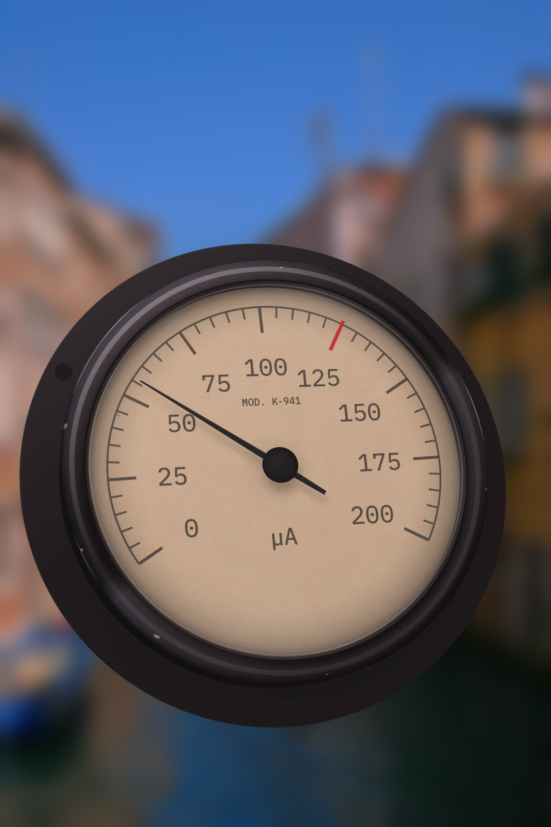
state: 55 µA
